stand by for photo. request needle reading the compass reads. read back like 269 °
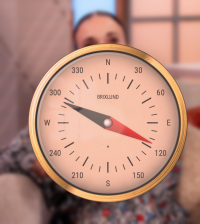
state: 115 °
